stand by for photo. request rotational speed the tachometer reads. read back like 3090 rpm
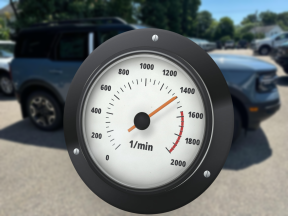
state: 1400 rpm
